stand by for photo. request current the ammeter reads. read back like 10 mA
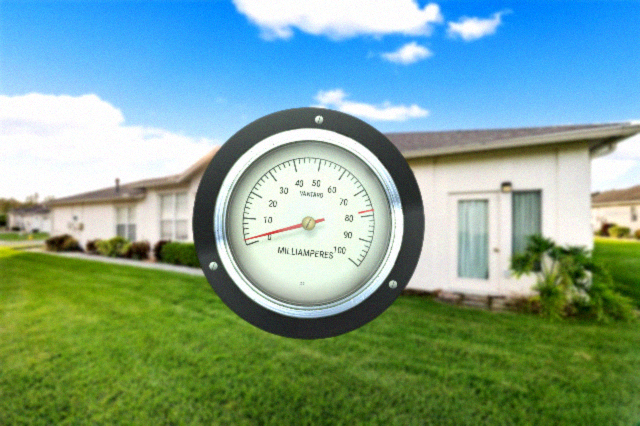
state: 2 mA
